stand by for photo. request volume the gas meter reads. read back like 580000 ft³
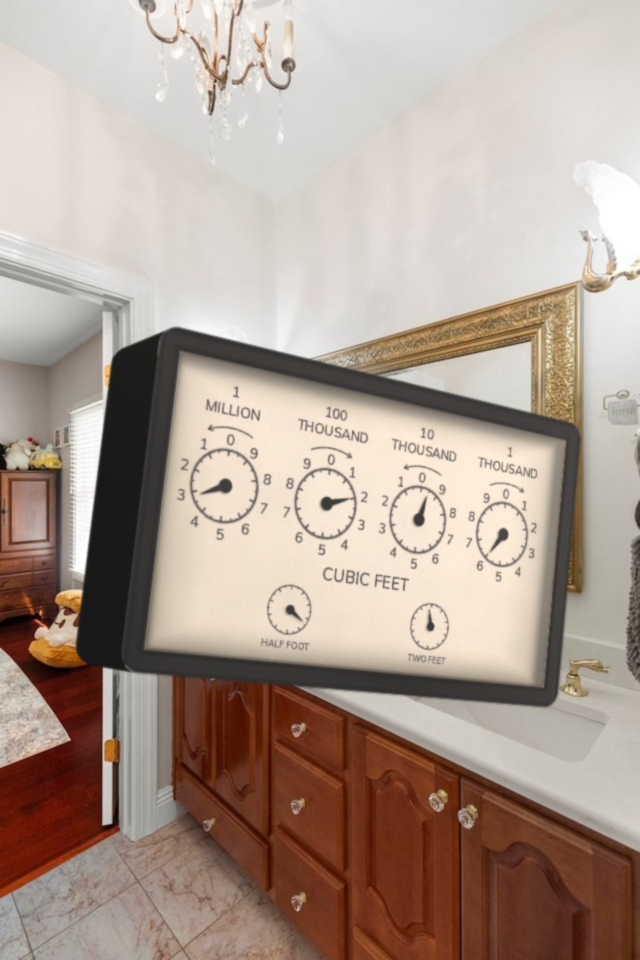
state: 319600 ft³
